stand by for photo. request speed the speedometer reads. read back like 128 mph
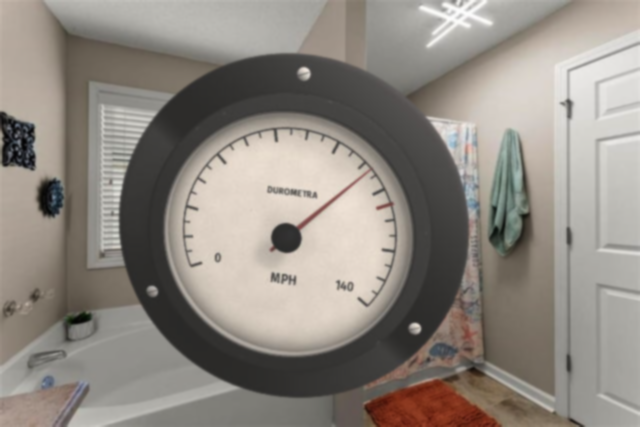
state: 92.5 mph
